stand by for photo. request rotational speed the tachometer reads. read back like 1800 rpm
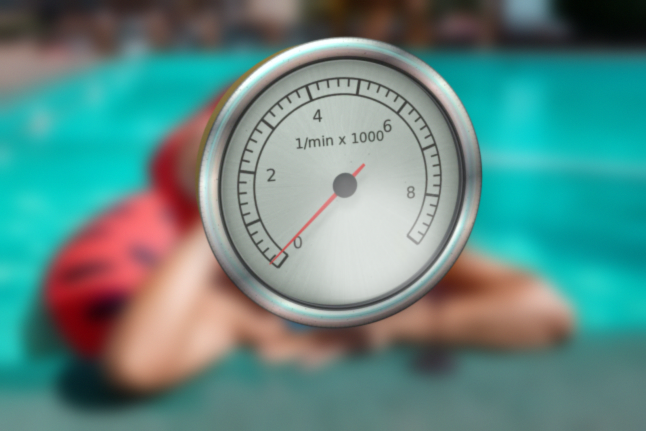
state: 200 rpm
